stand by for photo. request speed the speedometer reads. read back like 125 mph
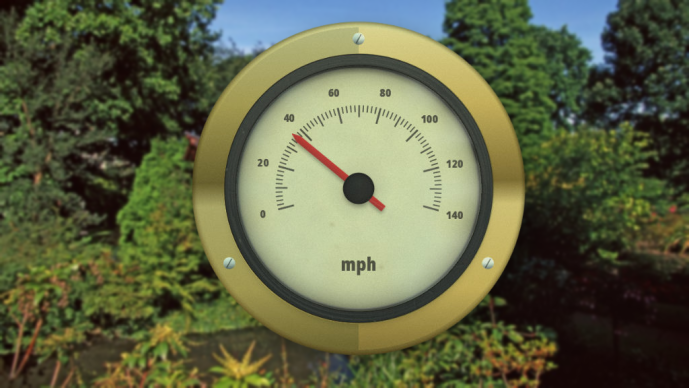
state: 36 mph
